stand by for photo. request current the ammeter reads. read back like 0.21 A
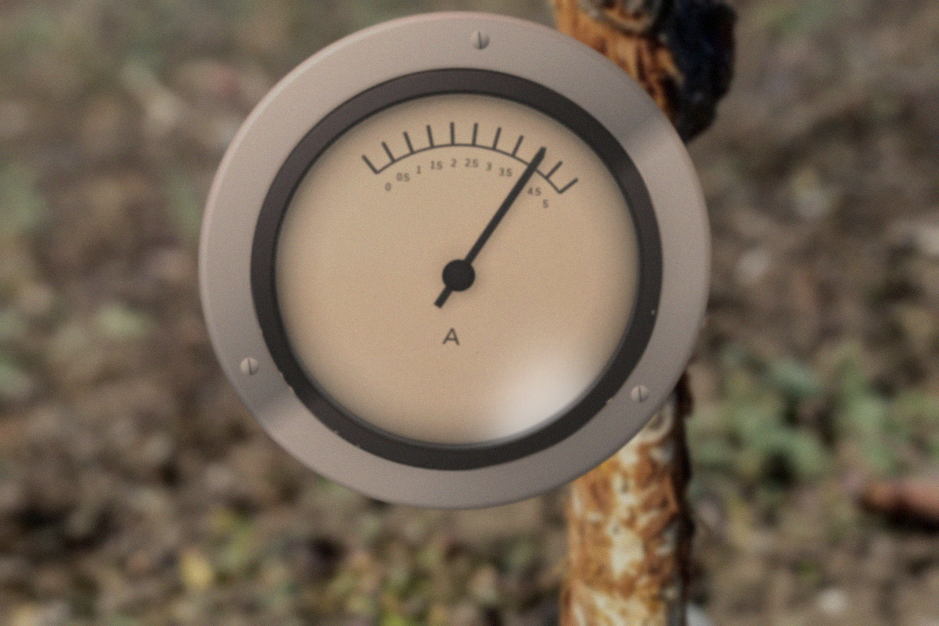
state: 4 A
